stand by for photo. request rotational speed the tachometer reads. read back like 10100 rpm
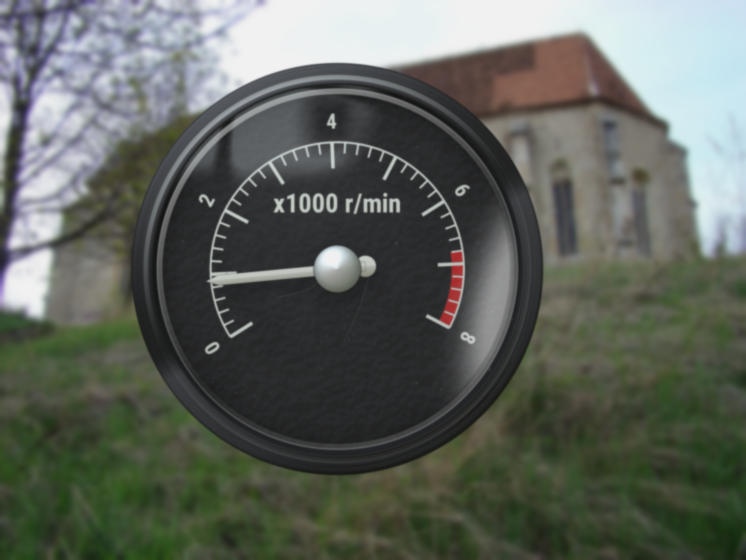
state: 900 rpm
